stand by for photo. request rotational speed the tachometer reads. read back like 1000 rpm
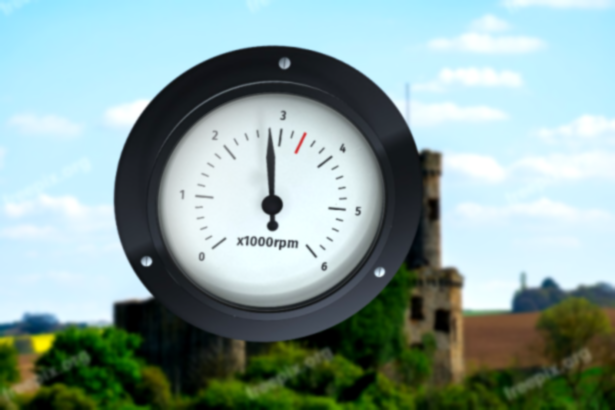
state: 2800 rpm
